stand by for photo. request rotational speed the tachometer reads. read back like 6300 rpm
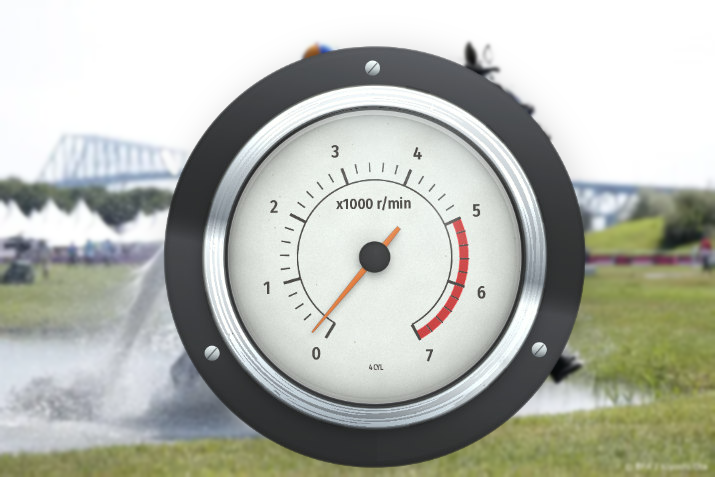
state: 200 rpm
